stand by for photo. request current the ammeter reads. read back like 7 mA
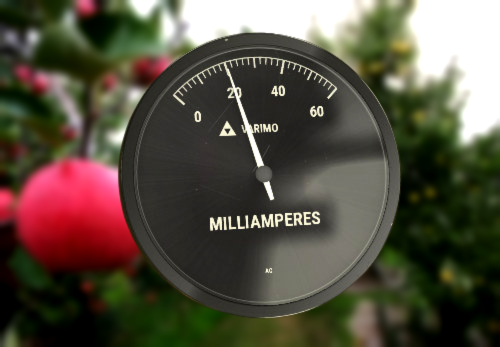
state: 20 mA
